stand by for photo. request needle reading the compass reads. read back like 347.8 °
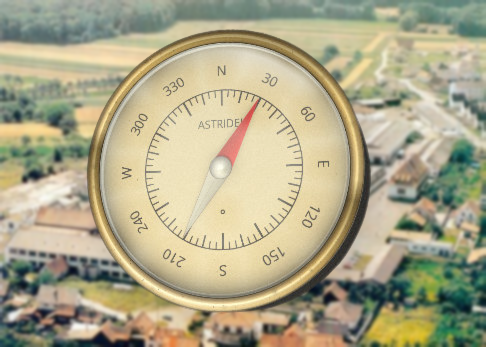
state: 30 °
